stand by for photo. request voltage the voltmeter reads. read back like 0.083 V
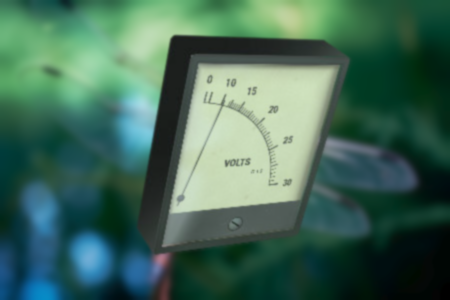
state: 10 V
